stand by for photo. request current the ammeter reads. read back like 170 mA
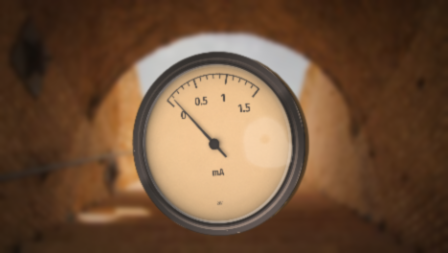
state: 0.1 mA
